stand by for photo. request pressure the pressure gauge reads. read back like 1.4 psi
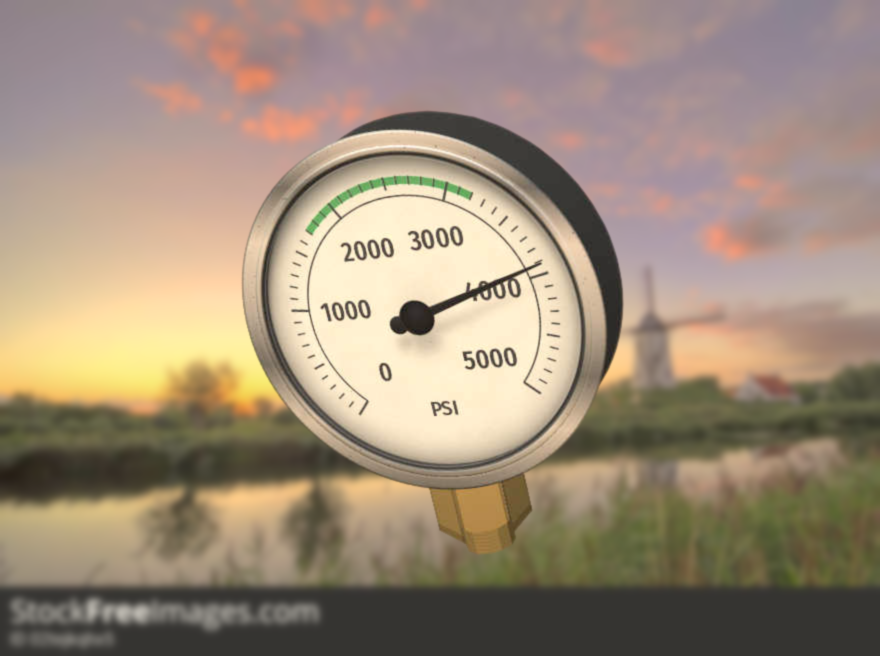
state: 3900 psi
